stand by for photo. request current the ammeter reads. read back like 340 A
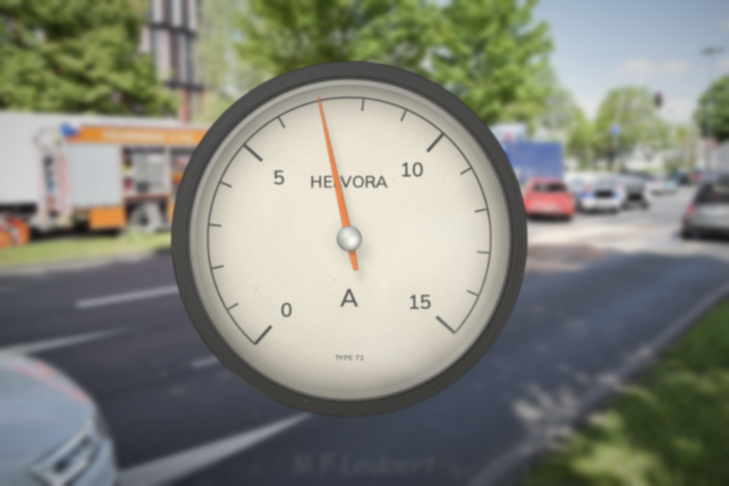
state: 7 A
